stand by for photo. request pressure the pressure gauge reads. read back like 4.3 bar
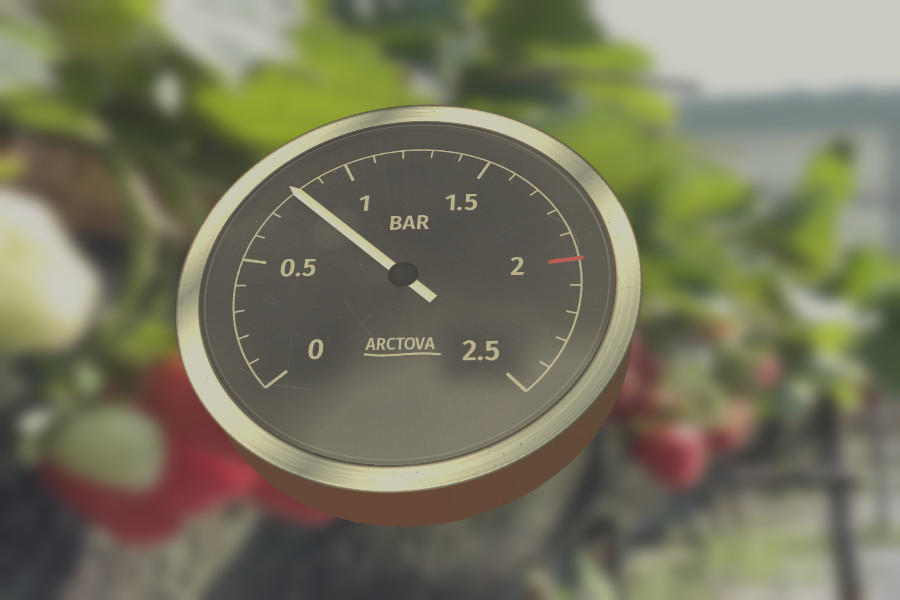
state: 0.8 bar
